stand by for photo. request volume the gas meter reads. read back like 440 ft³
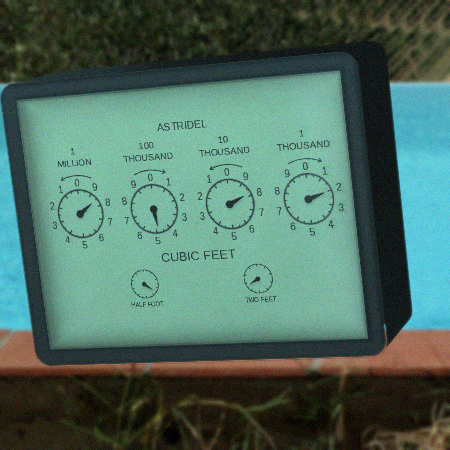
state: 848200 ft³
